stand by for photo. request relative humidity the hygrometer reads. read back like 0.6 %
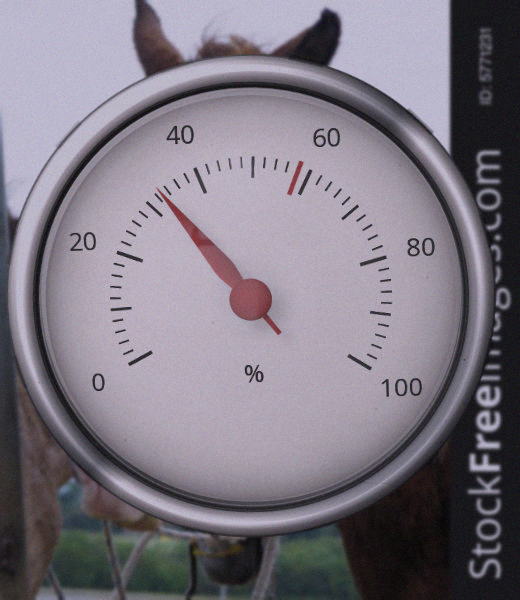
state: 33 %
